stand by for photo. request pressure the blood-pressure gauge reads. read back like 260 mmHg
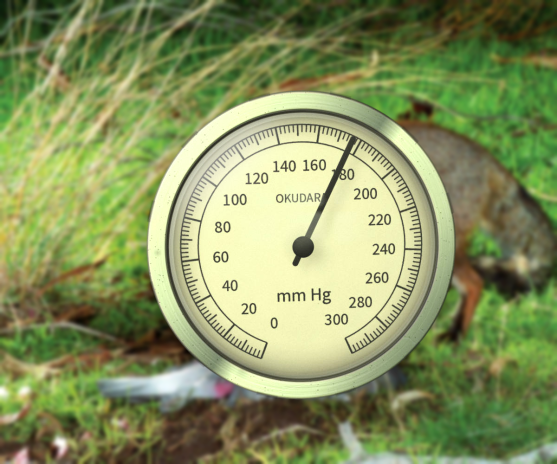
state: 176 mmHg
